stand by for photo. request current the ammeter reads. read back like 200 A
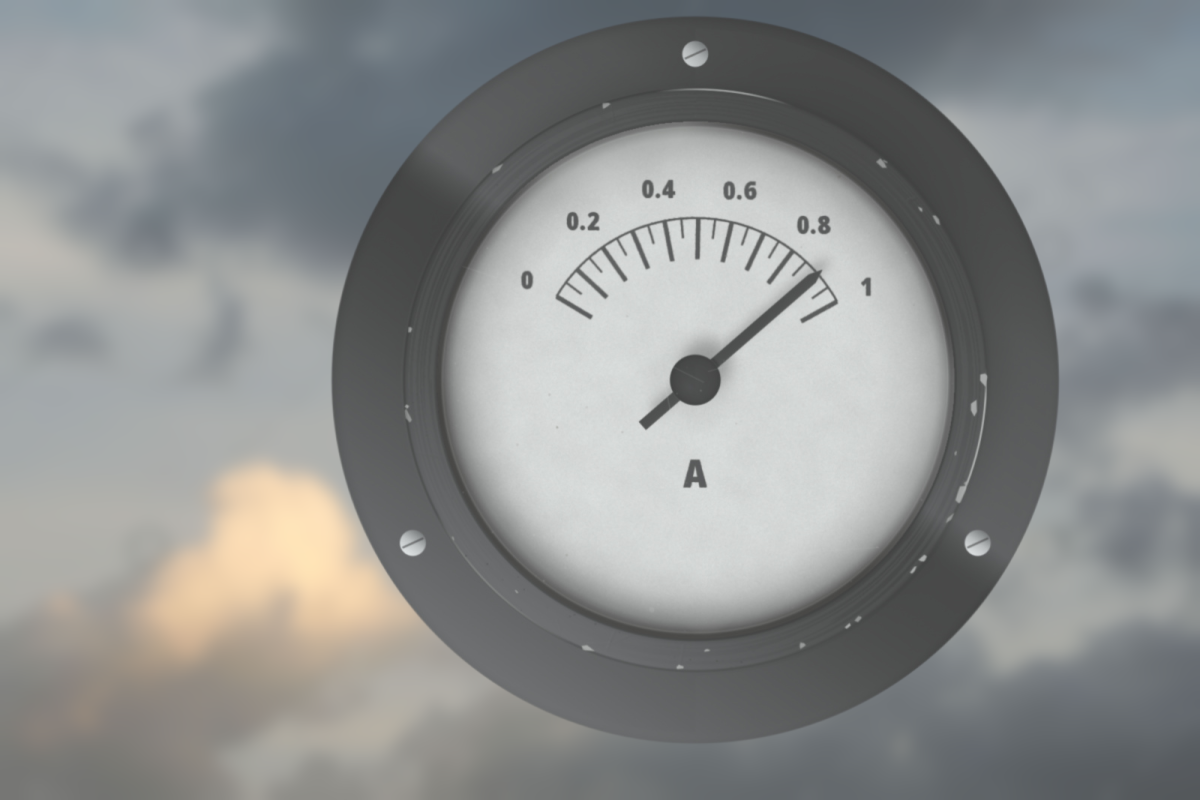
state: 0.9 A
